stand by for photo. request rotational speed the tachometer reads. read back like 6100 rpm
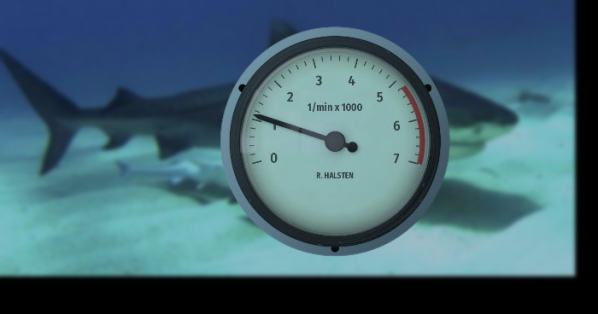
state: 1100 rpm
